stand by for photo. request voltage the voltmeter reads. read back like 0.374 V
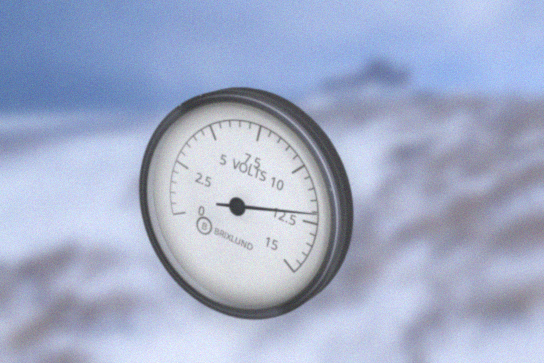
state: 12 V
